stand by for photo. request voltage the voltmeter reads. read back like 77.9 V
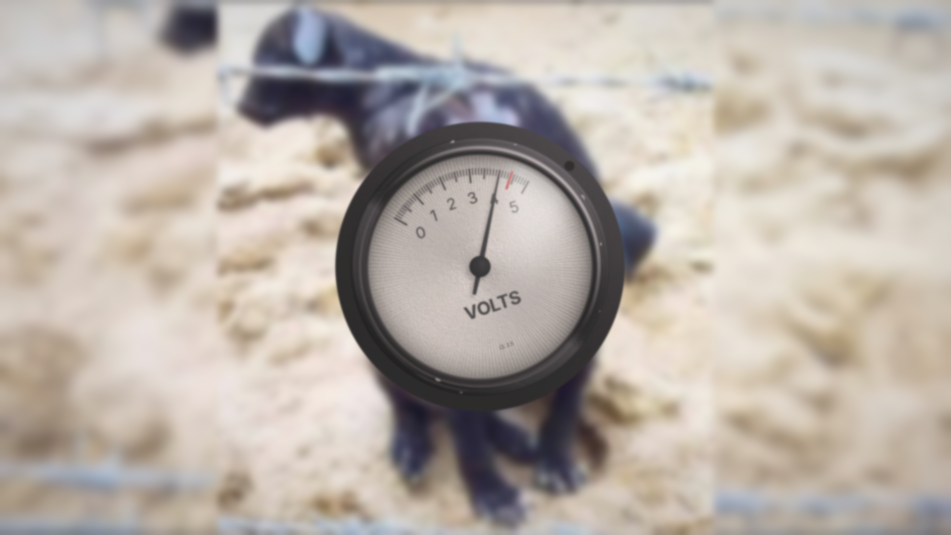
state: 4 V
